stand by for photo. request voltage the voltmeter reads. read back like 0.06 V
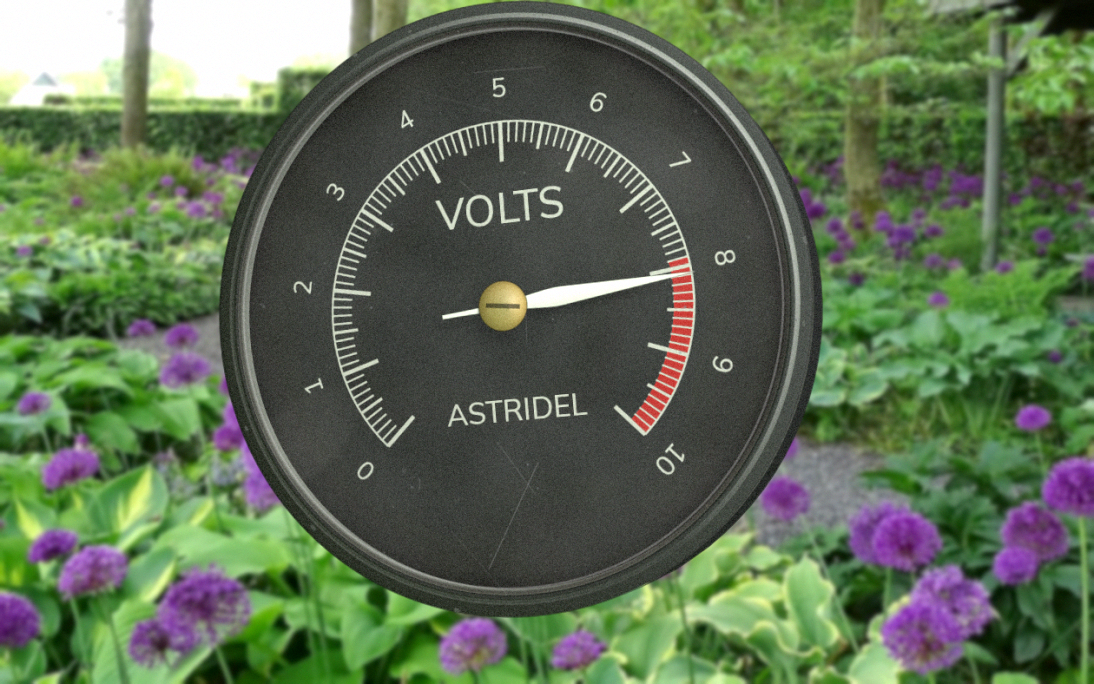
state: 8.1 V
